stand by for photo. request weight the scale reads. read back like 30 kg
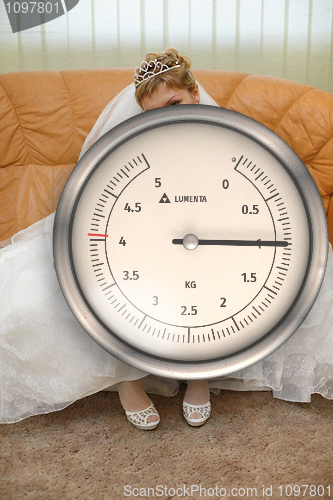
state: 1 kg
